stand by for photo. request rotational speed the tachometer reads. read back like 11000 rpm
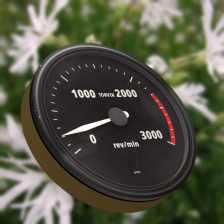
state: 200 rpm
